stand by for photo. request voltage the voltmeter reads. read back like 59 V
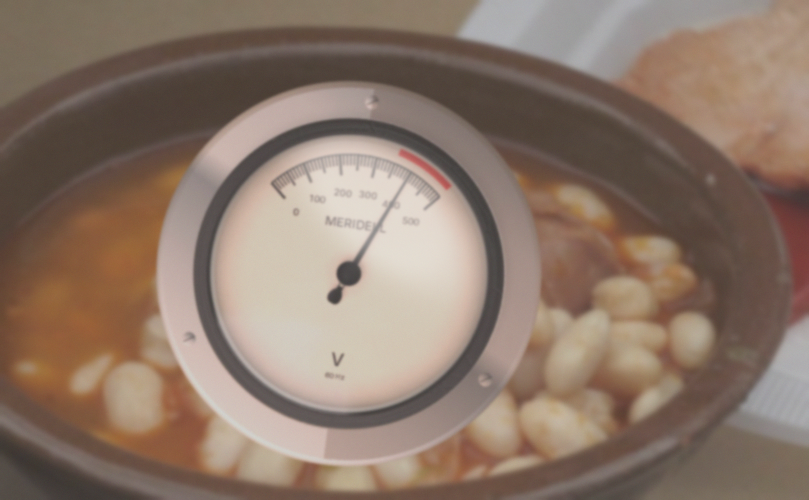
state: 400 V
